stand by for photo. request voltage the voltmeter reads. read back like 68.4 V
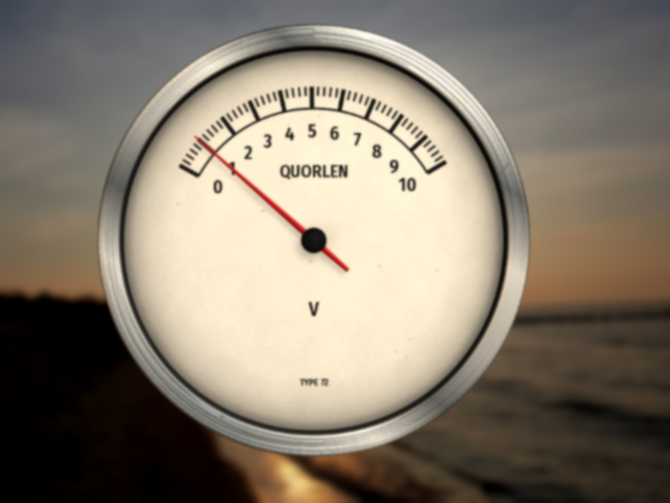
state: 1 V
